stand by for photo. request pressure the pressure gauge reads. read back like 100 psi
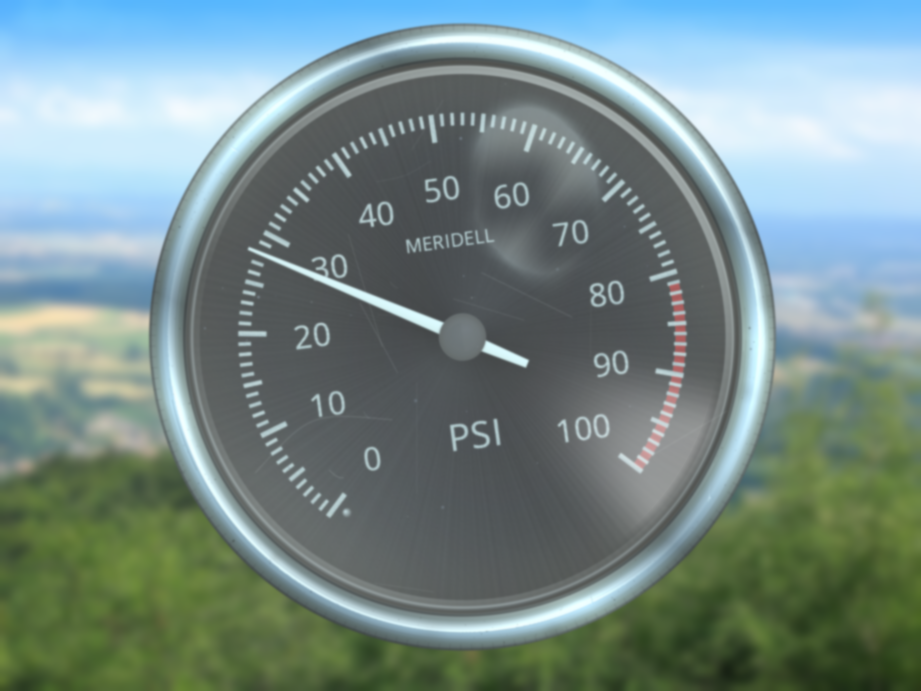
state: 28 psi
